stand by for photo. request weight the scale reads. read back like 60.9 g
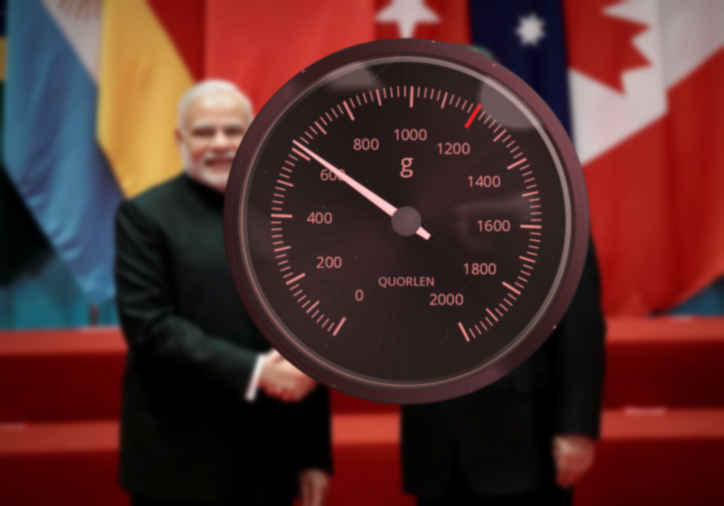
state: 620 g
